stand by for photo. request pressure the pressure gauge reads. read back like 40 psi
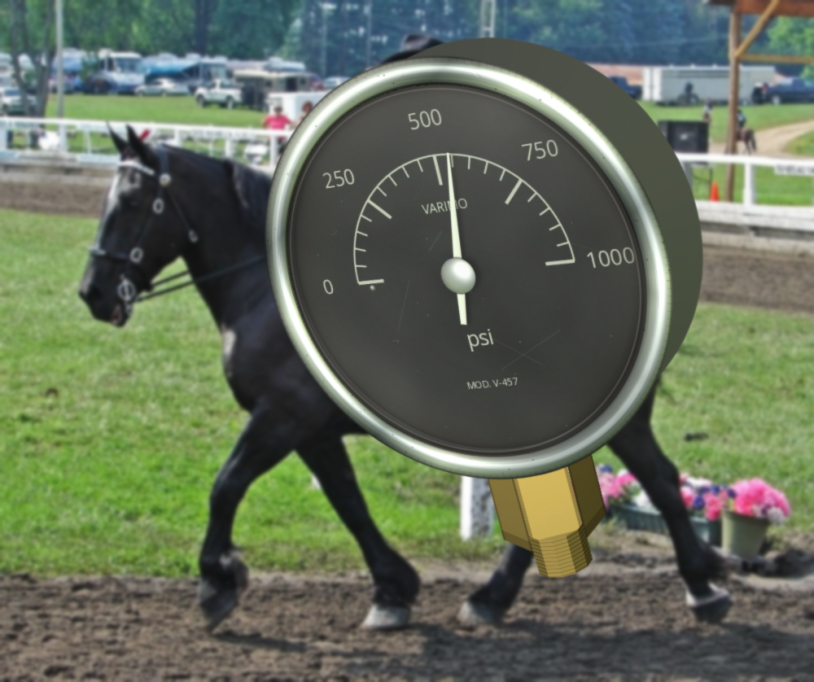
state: 550 psi
